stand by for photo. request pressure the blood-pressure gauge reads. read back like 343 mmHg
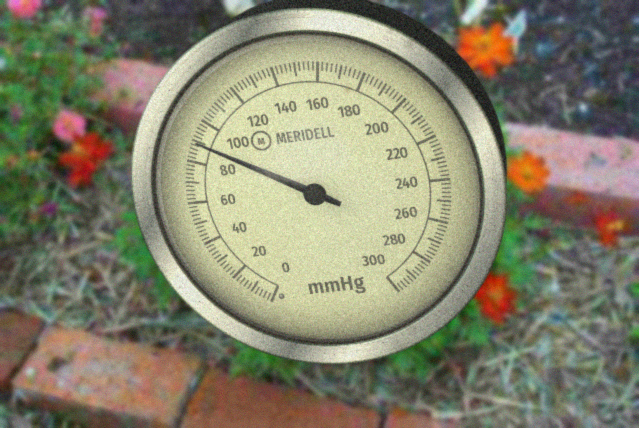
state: 90 mmHg
